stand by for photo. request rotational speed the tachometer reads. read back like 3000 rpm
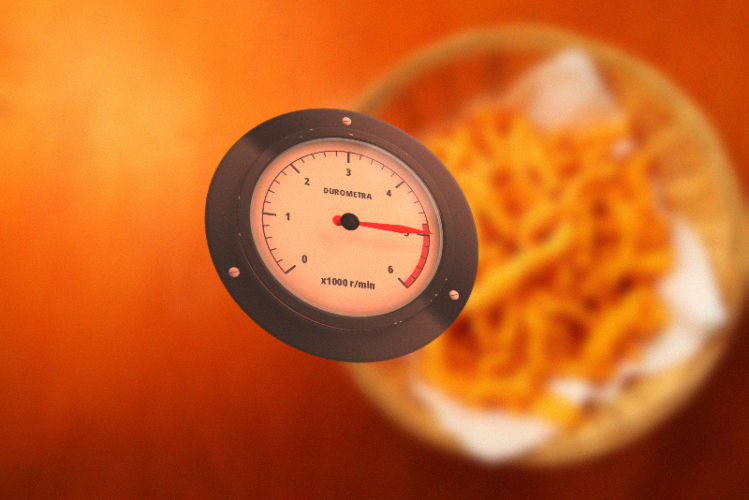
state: 5000 rpm
